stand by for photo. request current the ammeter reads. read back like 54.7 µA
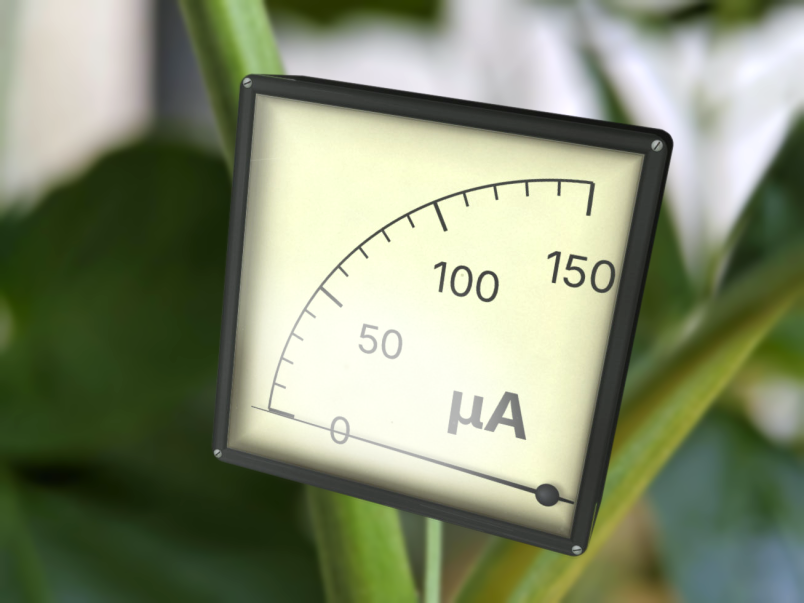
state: 0 µA
